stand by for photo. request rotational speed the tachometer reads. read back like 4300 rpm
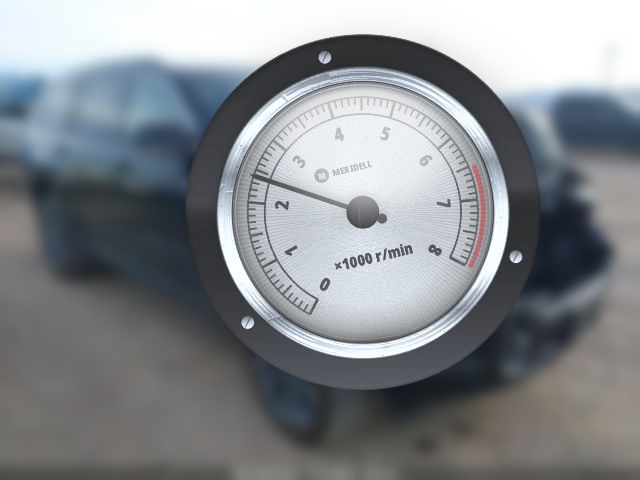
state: 2400 rpm
